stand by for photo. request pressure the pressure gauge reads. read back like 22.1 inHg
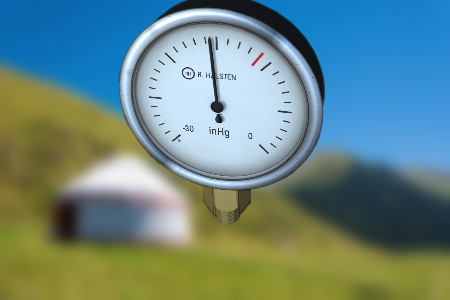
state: -15.5 inHg
